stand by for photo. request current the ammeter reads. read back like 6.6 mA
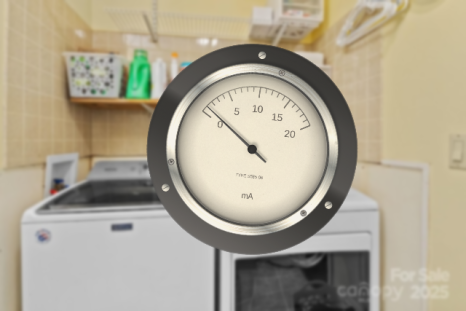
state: 1 mA
